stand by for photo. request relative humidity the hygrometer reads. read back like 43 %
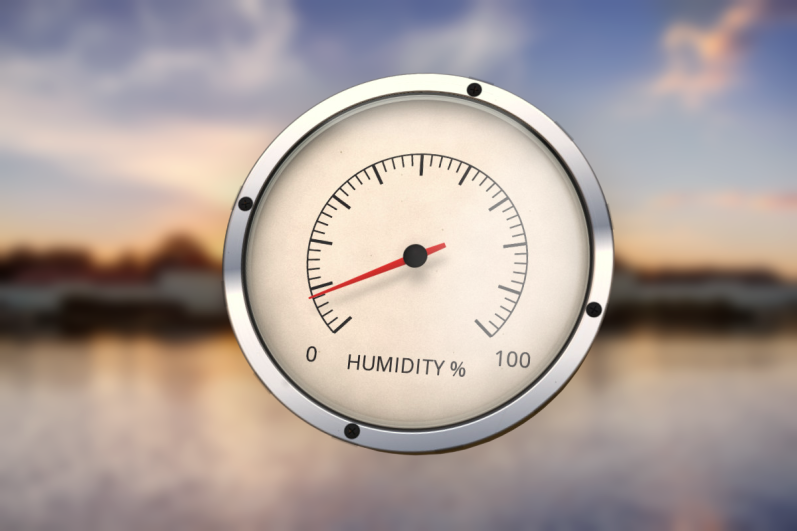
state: 8 %
